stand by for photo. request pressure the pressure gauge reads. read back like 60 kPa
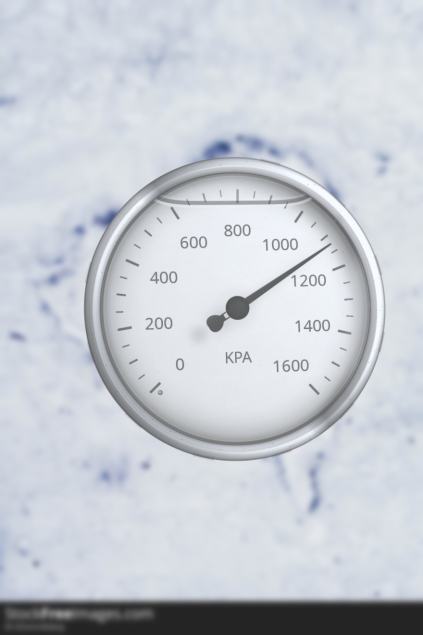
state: 1125 kPa
